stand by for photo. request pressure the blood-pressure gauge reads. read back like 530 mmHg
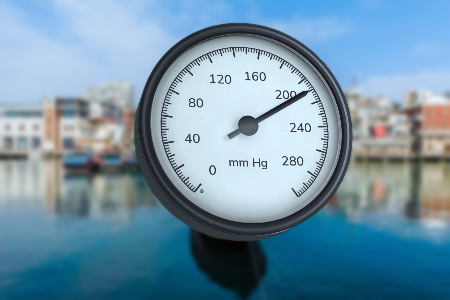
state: 210 mmHg
